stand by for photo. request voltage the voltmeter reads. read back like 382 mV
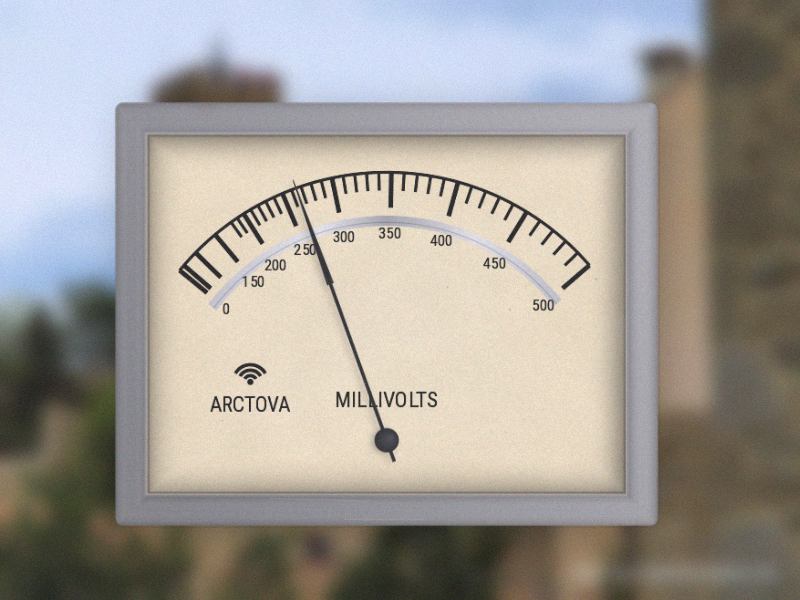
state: 265 mV
